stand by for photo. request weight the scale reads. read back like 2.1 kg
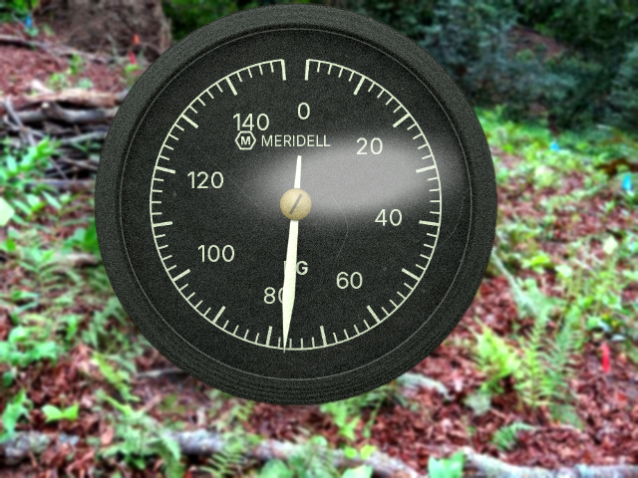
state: 77 kg
